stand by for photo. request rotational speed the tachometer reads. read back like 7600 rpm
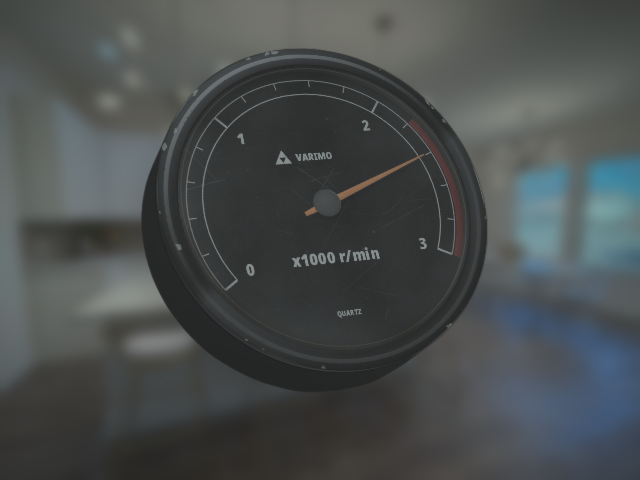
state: 2400 rpm
